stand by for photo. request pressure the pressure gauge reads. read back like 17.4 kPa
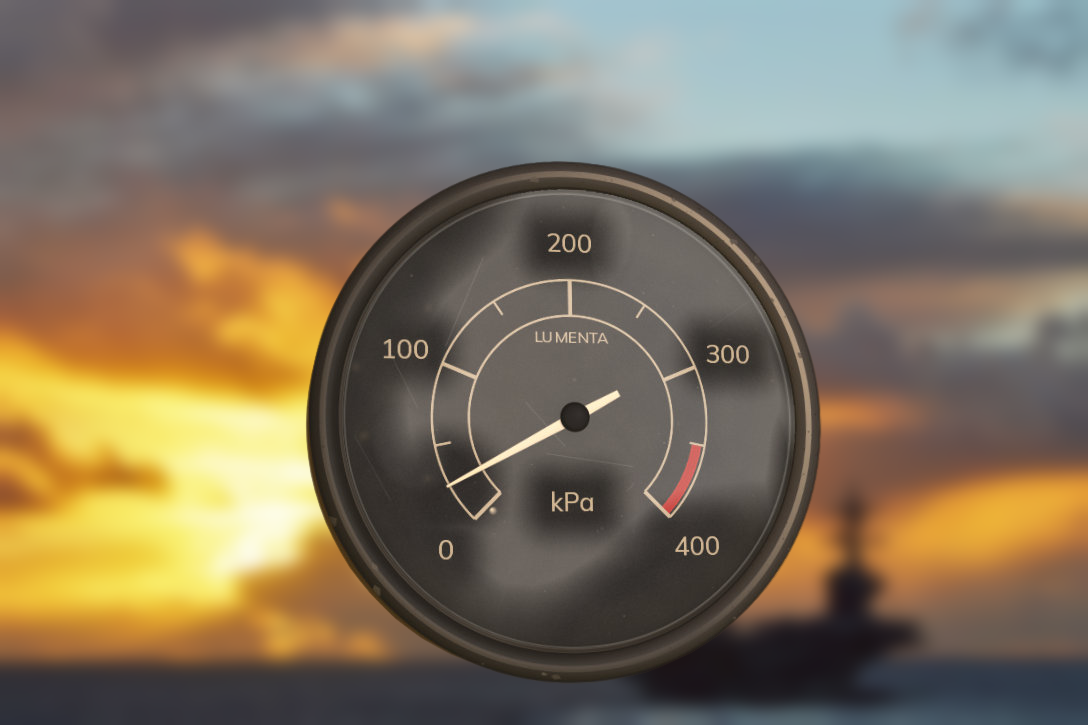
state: 25 kPa
